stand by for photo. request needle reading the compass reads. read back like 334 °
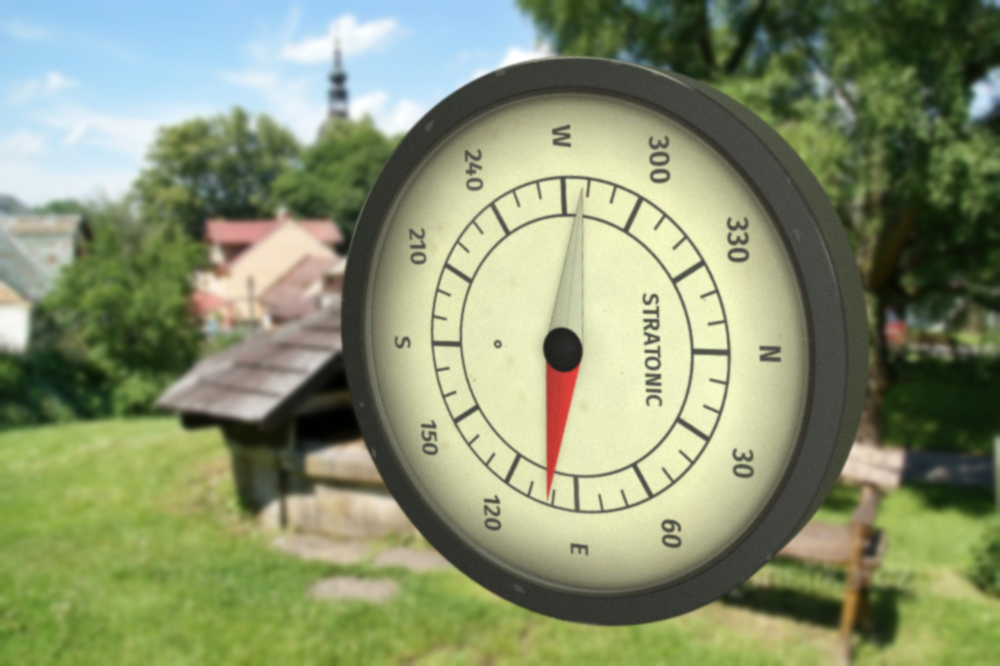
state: 100 °
